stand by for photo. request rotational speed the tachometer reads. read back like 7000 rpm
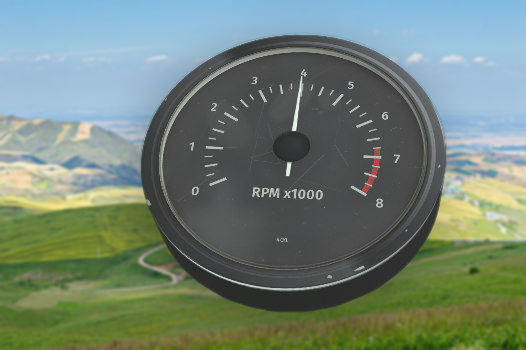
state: 4000 rpm
